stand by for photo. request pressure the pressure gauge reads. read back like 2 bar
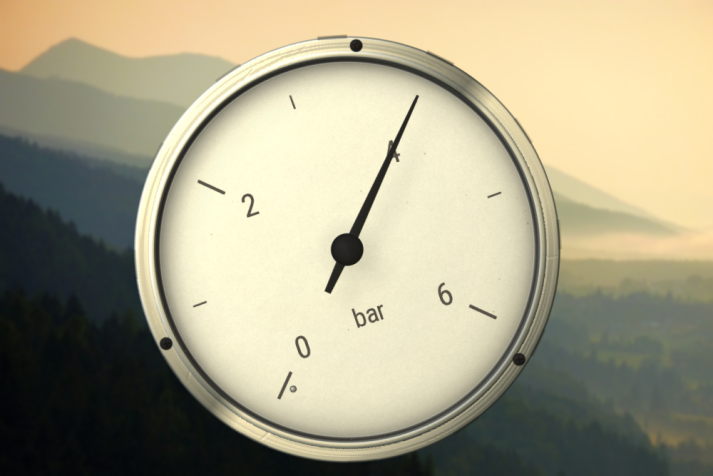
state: 4 bar
